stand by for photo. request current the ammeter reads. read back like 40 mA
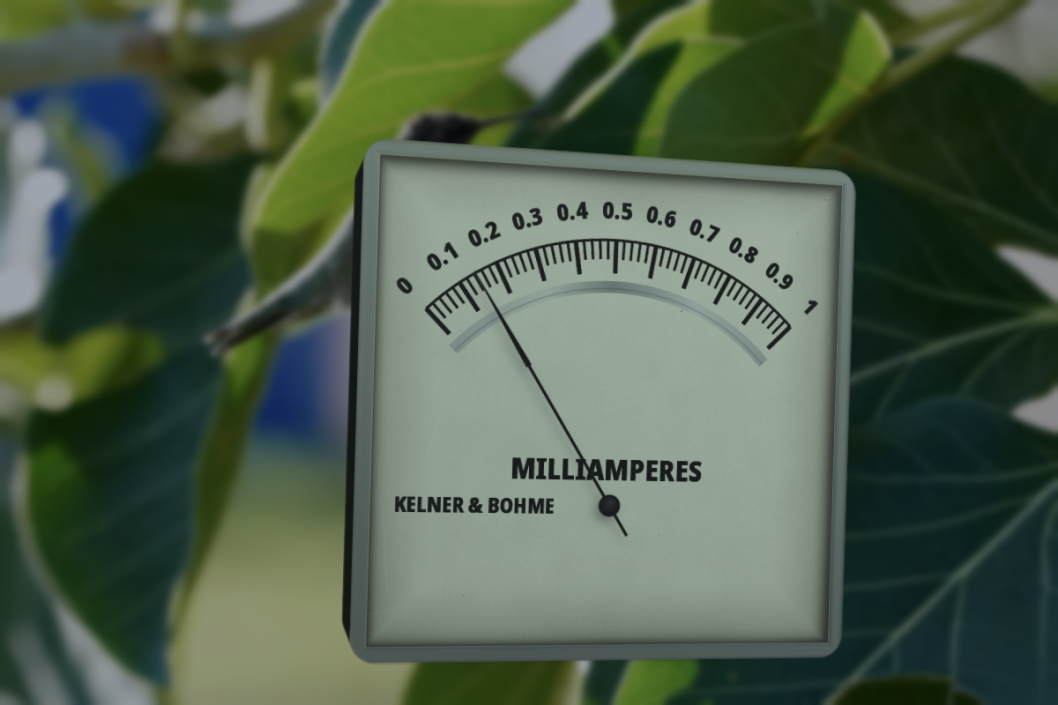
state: 0.14 mA
